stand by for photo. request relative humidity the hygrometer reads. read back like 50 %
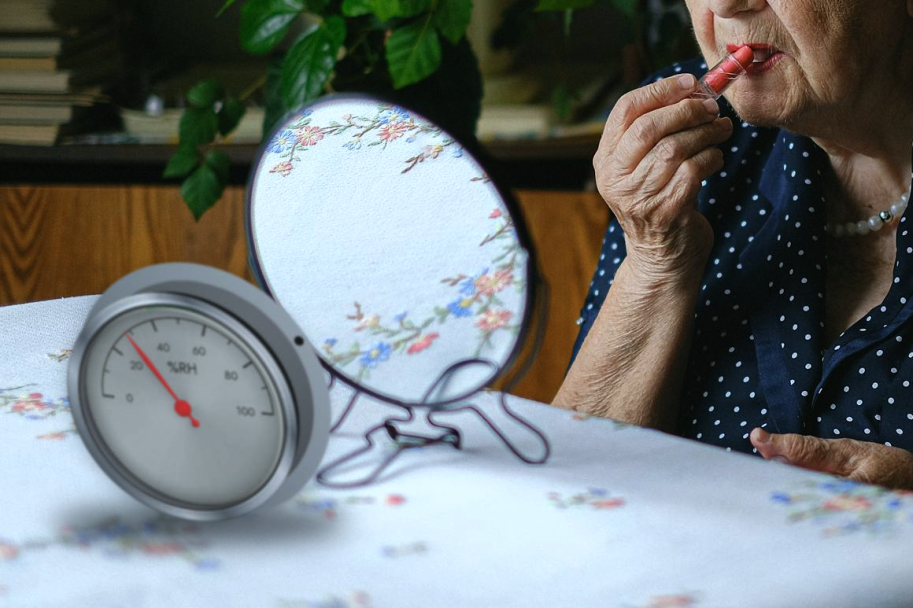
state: 30 %
